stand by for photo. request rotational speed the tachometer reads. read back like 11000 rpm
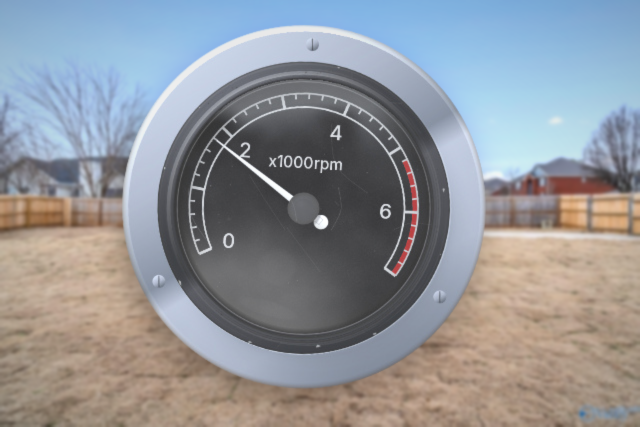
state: 1800 rpm
